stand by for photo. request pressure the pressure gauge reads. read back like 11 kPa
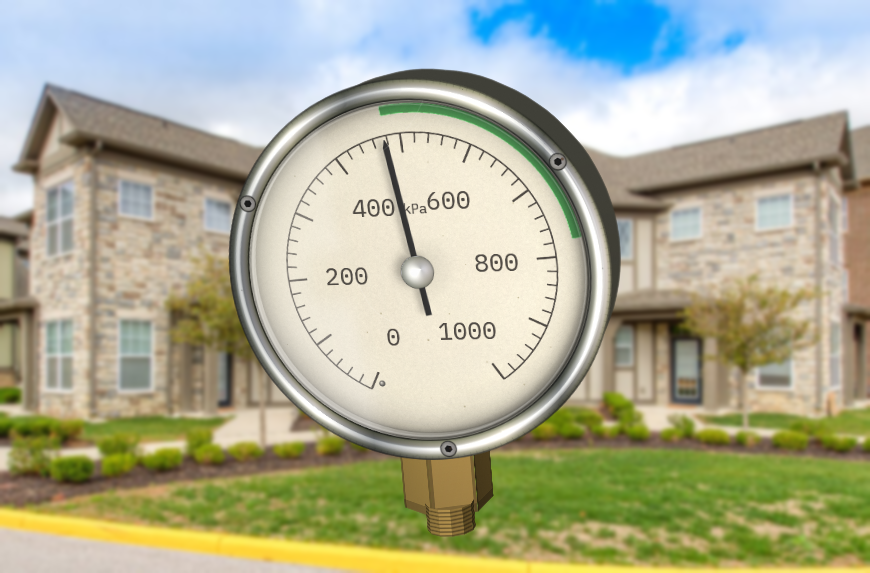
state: 480 kPa
